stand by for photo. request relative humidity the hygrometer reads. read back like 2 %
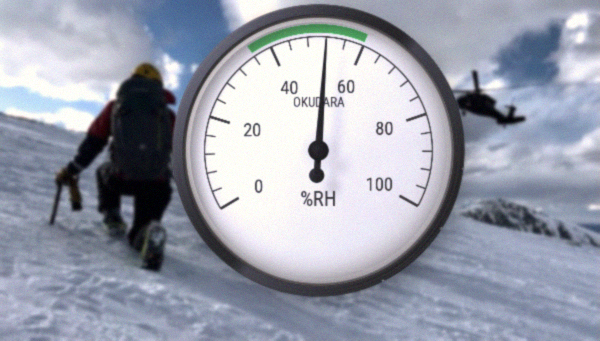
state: 52 %
